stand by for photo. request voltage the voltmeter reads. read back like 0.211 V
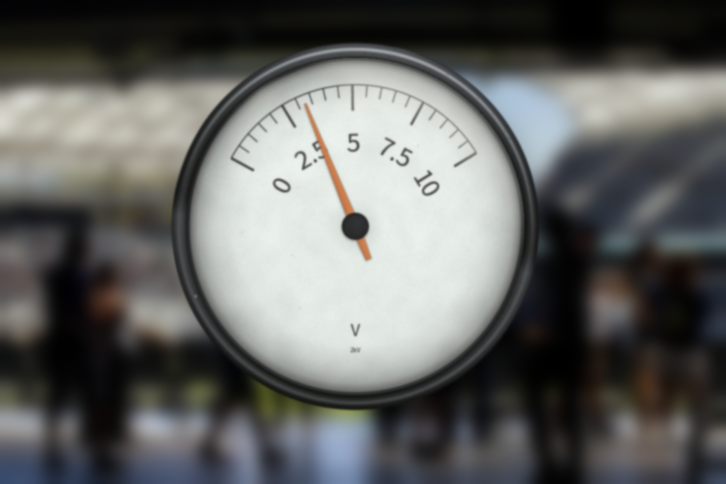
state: 3.25 V
